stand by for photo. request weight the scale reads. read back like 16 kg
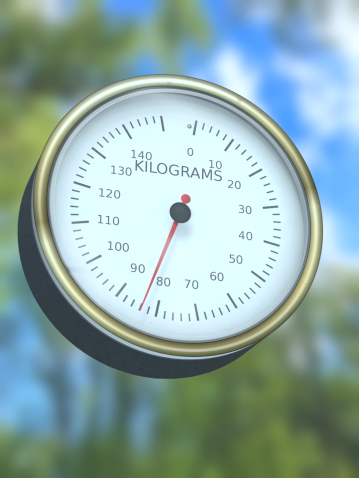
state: 84 kg
